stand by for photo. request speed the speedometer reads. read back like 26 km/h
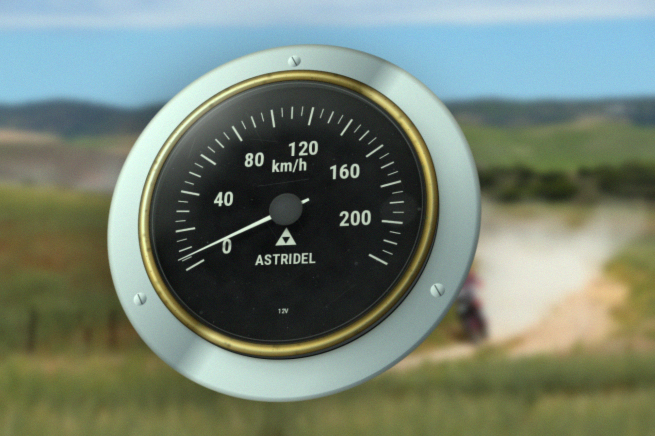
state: 5 km/h
